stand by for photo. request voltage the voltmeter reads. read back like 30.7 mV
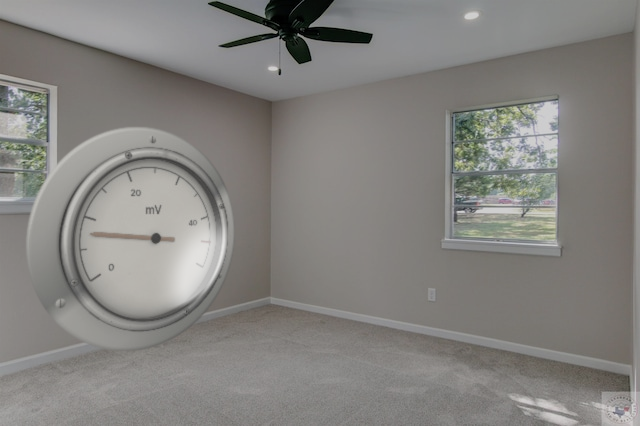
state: 7.5 mV
